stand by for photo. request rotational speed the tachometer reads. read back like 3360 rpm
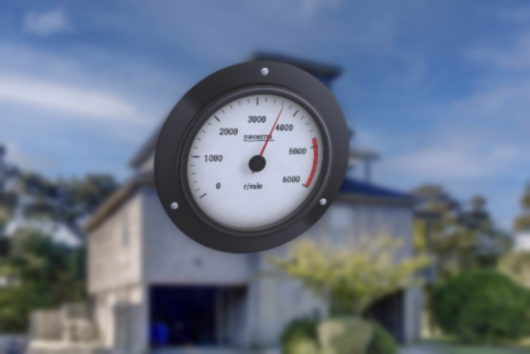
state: 3600 rpm
